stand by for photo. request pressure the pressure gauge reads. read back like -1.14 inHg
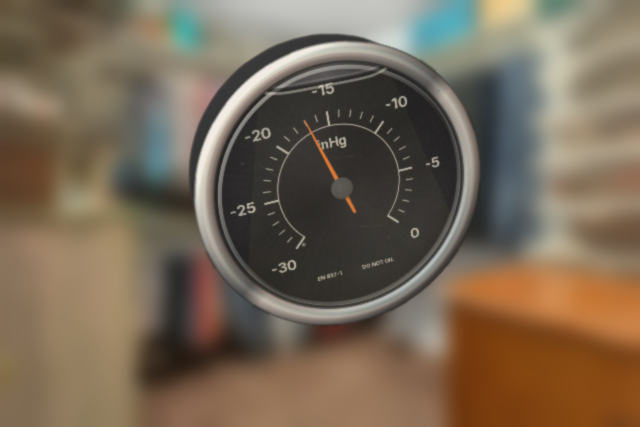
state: -17 inHg
